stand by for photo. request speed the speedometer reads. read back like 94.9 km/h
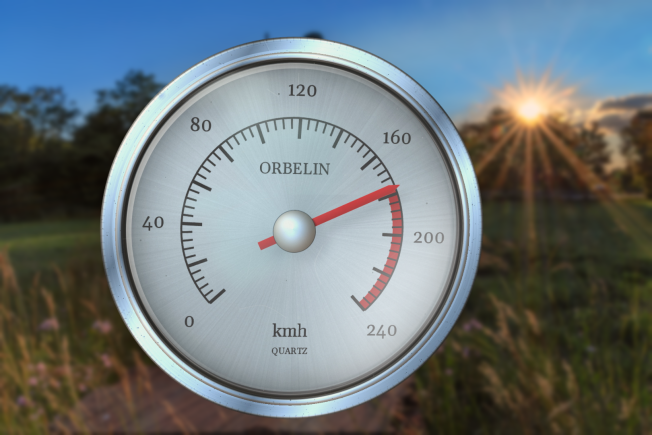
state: 176 km/h
